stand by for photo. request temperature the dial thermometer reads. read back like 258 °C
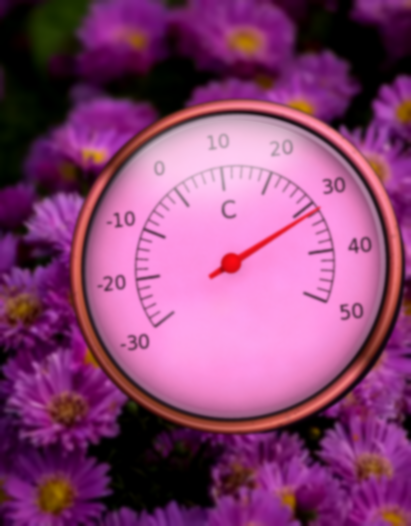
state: 32 °C
